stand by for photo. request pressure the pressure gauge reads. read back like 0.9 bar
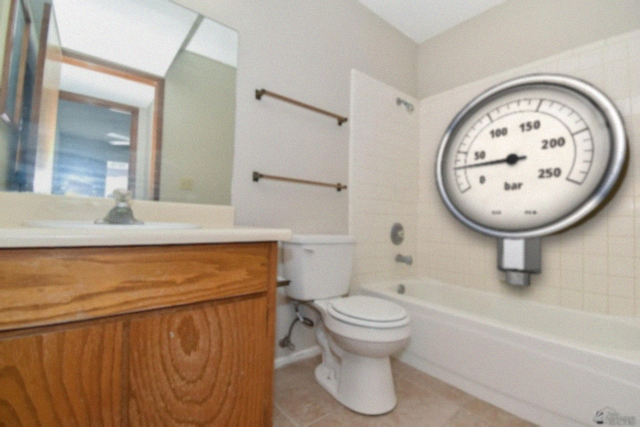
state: 30 bar
